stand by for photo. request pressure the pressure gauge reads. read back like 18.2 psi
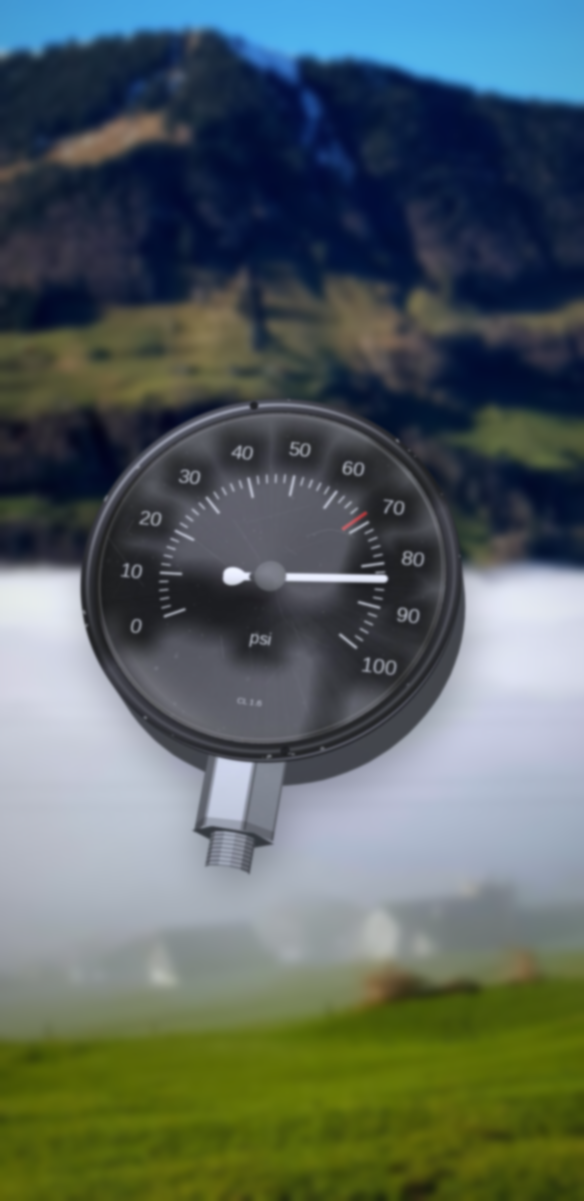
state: 84 psi
